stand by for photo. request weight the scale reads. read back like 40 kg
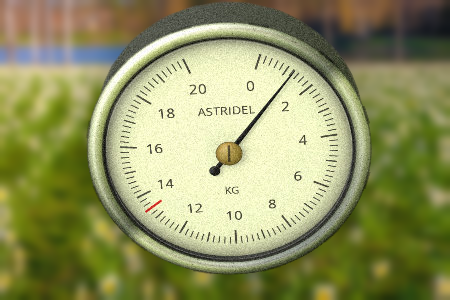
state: 1.2 kg
